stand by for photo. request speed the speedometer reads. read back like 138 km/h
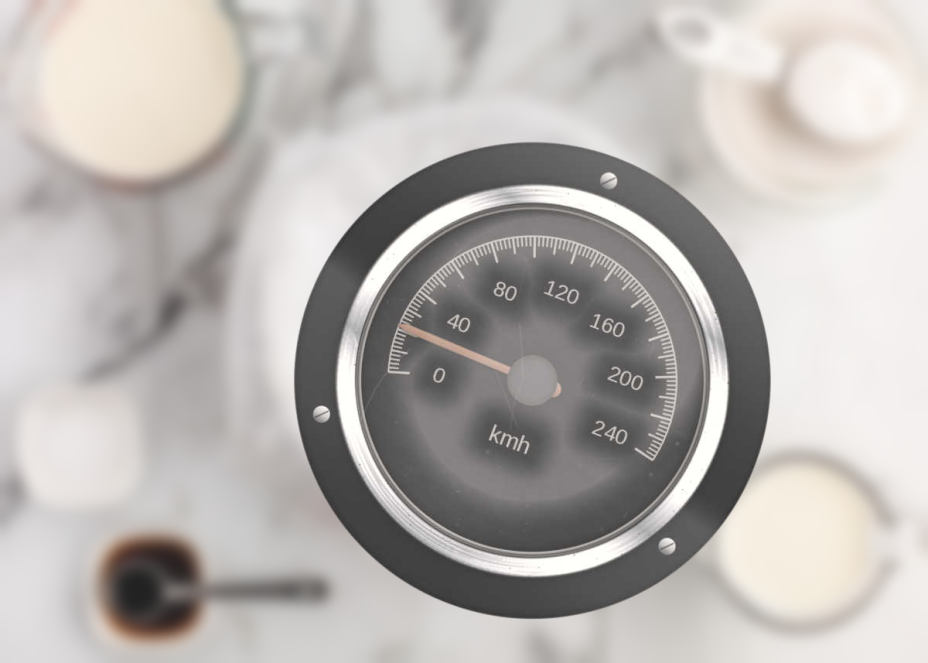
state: 22 km/h
